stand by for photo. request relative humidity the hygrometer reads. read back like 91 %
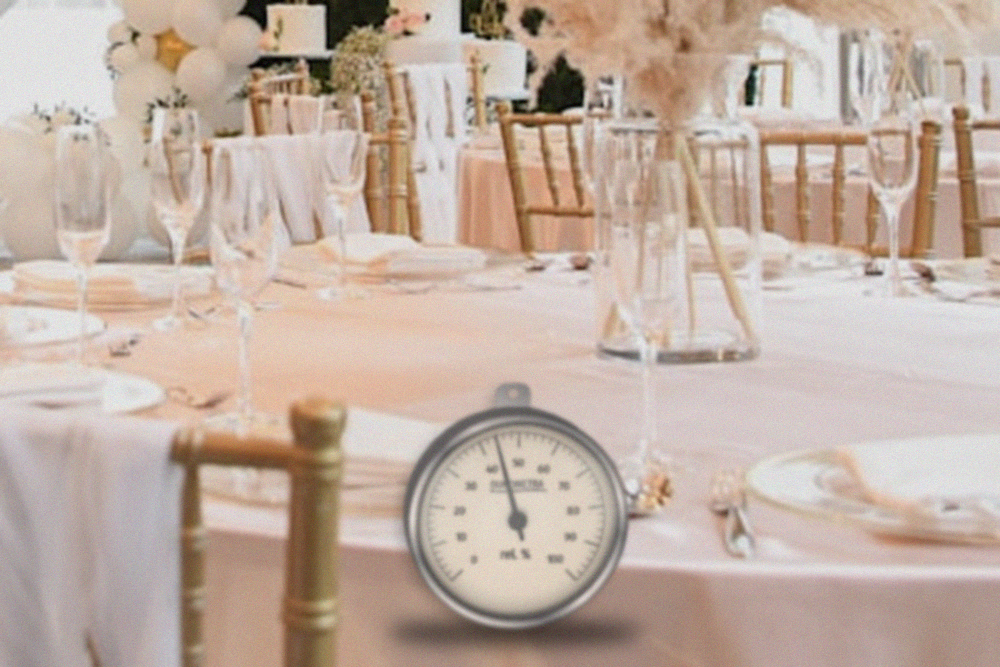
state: 44 %
